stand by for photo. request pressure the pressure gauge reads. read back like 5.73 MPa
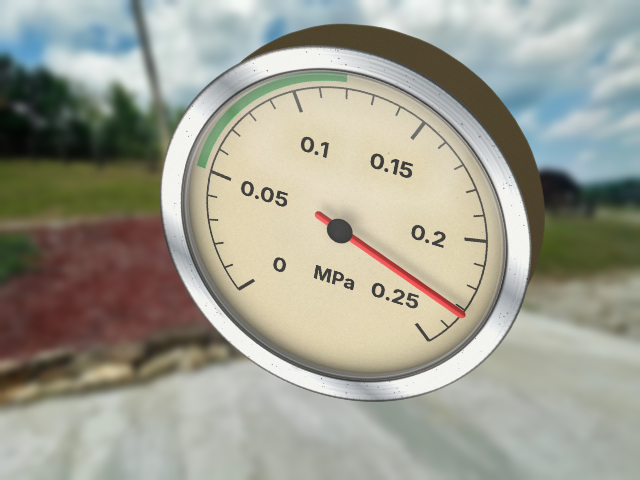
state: 0.23 MPa
